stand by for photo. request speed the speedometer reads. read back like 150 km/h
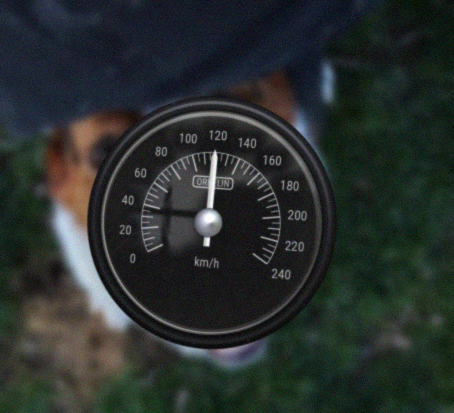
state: 120 km/h
